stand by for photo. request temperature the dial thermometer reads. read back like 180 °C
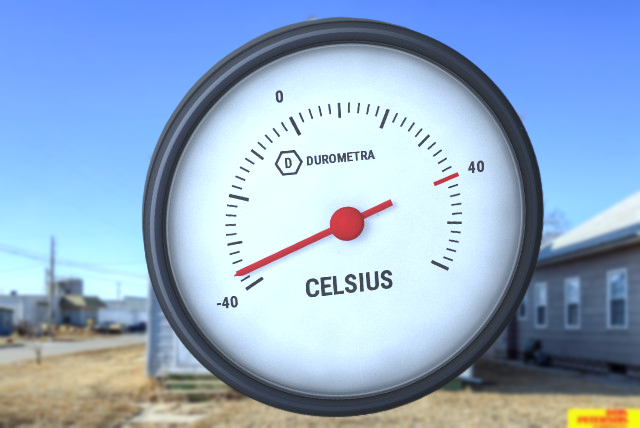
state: -36 °C
